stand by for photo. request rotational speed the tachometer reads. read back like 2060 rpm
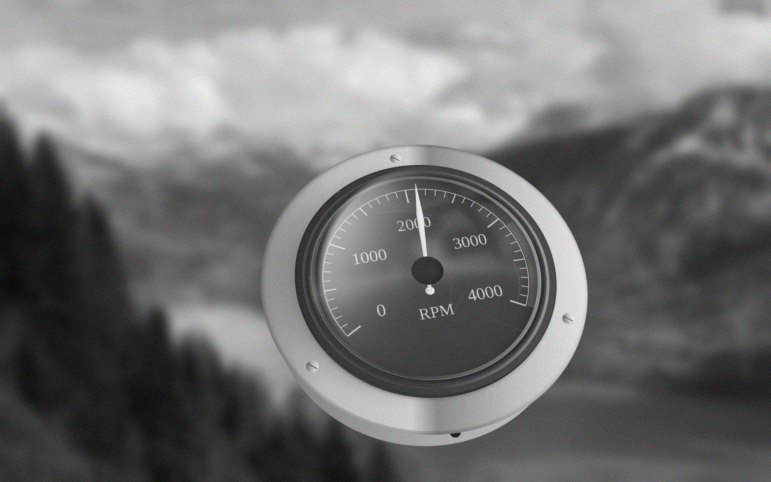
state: 2100 rpm
